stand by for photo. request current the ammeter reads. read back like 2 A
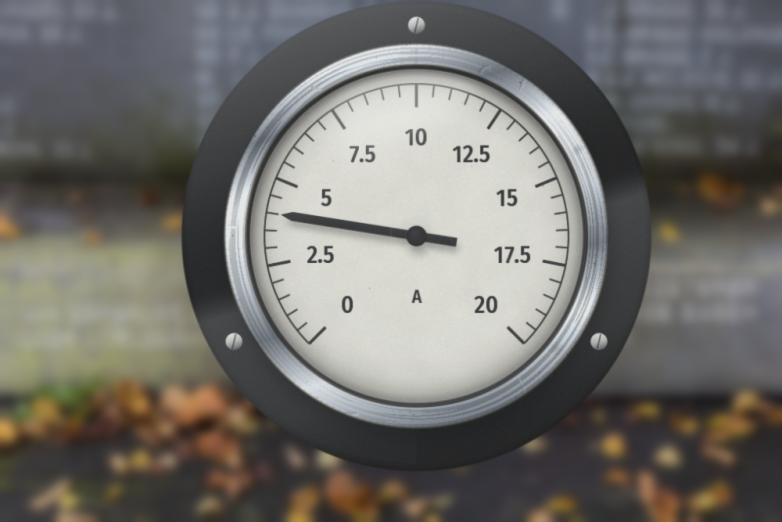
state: 4 A
